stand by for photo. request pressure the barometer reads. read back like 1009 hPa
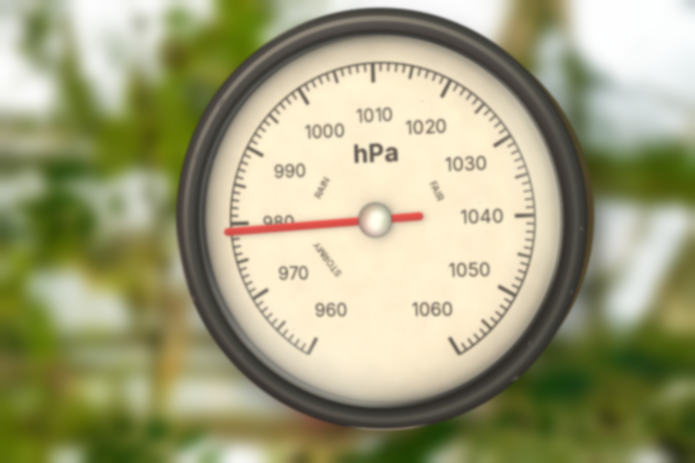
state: 979 hPa
